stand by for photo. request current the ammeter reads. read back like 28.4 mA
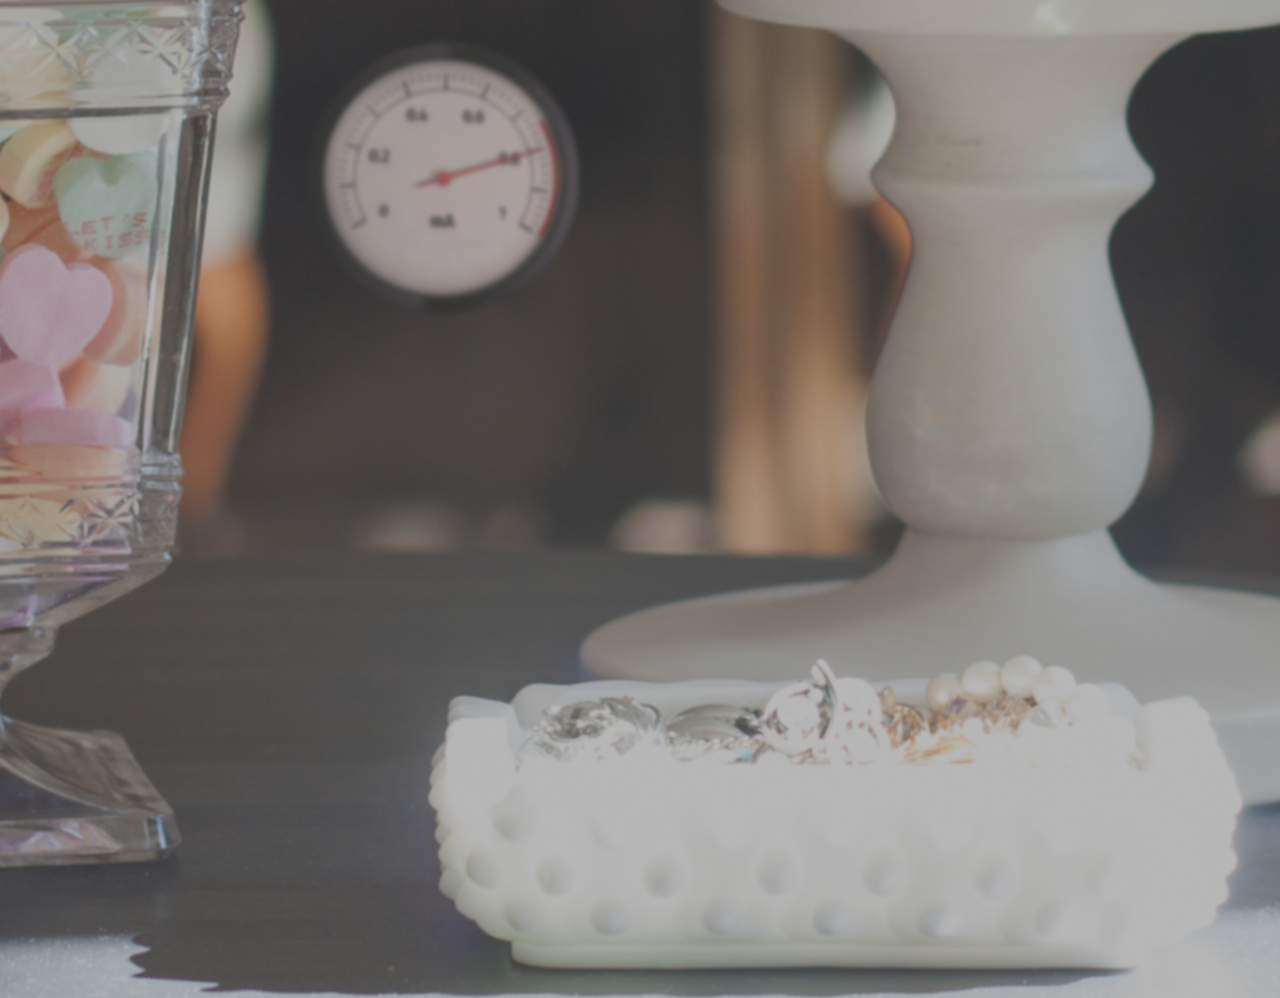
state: 0.8 mA
